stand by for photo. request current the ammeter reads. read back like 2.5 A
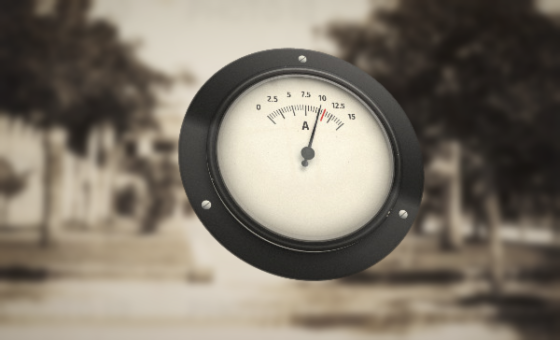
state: 10 A
